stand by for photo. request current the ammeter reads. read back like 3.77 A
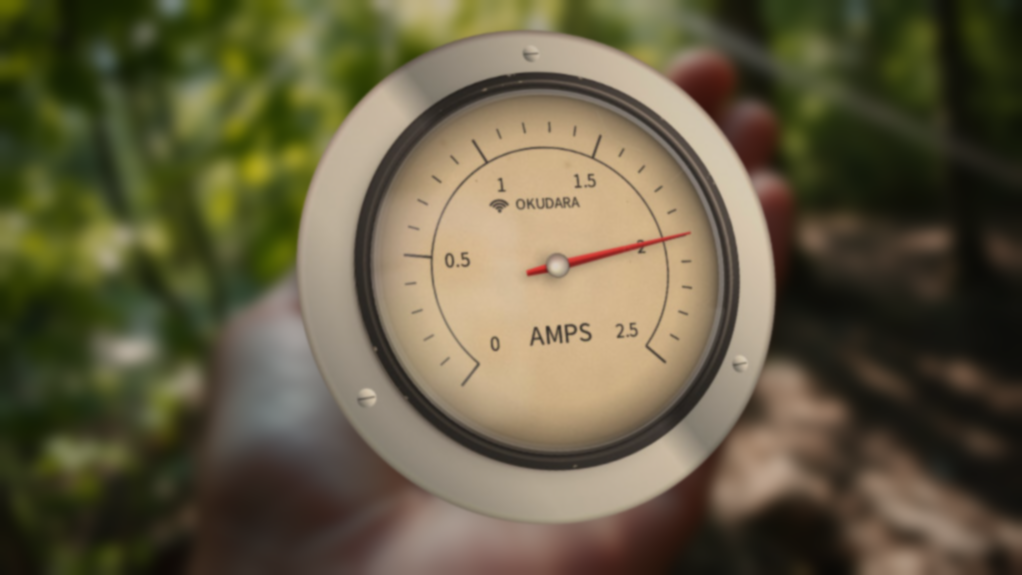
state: 2 A
